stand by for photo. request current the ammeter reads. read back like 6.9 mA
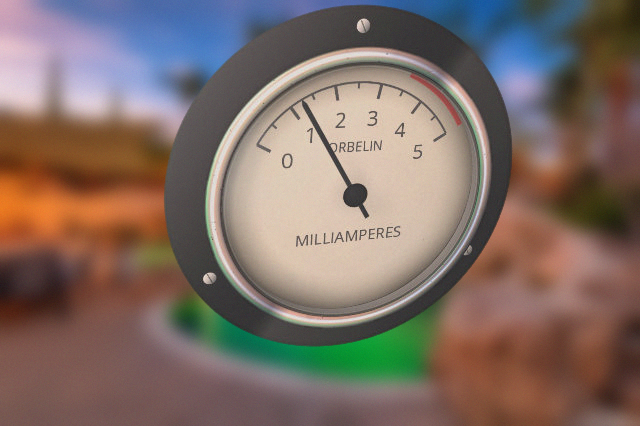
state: 1.25 mA
